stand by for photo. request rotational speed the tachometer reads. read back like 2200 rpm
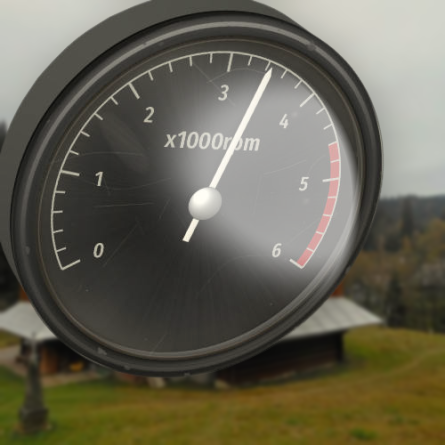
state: 3400 rpm
